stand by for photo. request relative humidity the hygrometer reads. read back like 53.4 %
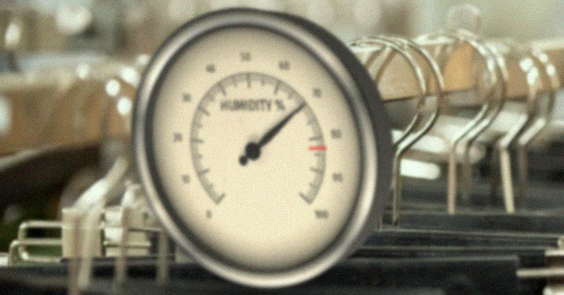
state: 70 %
